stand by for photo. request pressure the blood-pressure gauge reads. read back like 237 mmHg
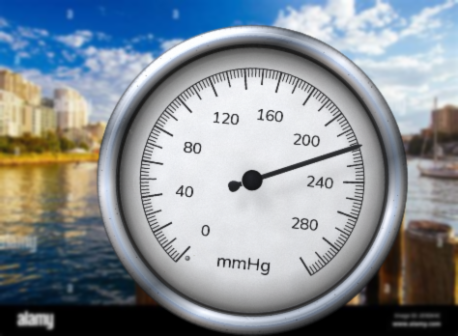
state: 220 mmHg
